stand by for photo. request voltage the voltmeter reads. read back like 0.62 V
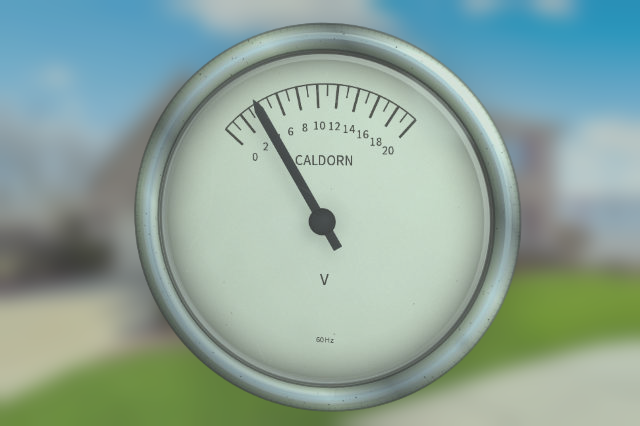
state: 4 V
